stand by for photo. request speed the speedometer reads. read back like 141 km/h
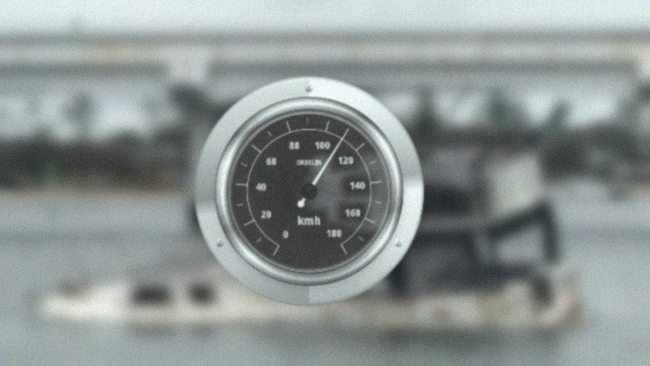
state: 110 km/h
